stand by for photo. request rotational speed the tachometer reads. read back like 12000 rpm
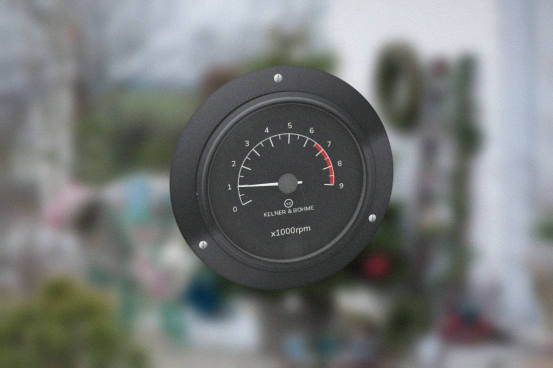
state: 1000 rpm
